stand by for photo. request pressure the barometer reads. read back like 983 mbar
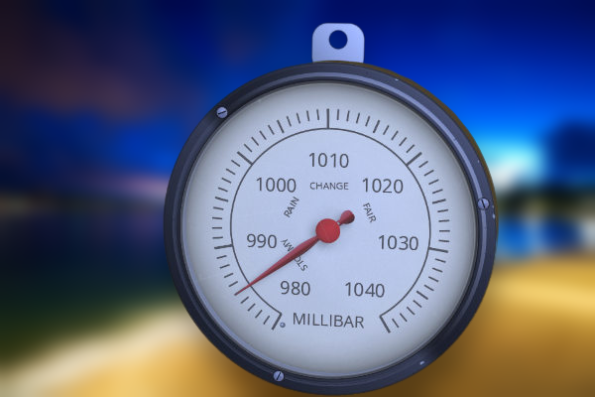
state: 985 mbar
